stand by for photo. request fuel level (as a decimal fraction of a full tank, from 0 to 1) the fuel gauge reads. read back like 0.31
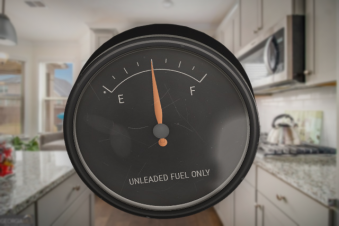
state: 0.5
